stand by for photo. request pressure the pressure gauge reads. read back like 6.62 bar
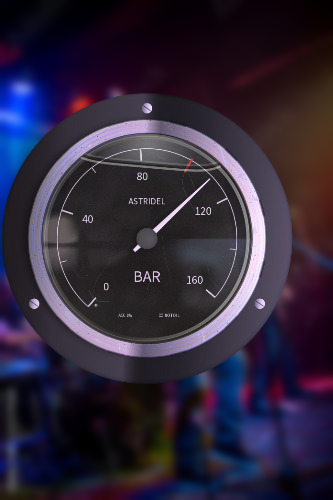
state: 110 bar
